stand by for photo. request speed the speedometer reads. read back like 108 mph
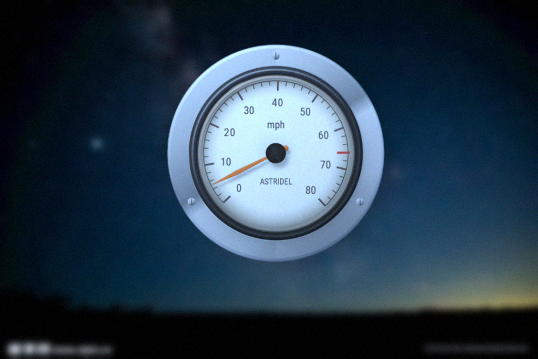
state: 5 mph
